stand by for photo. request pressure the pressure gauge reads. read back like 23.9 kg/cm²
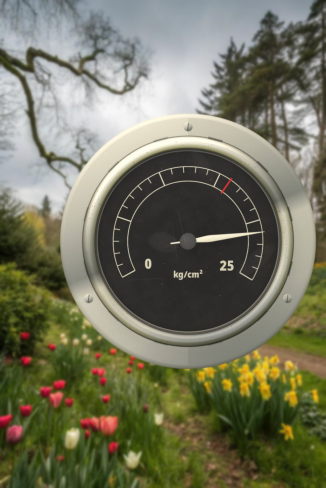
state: 21 kg/cm²
